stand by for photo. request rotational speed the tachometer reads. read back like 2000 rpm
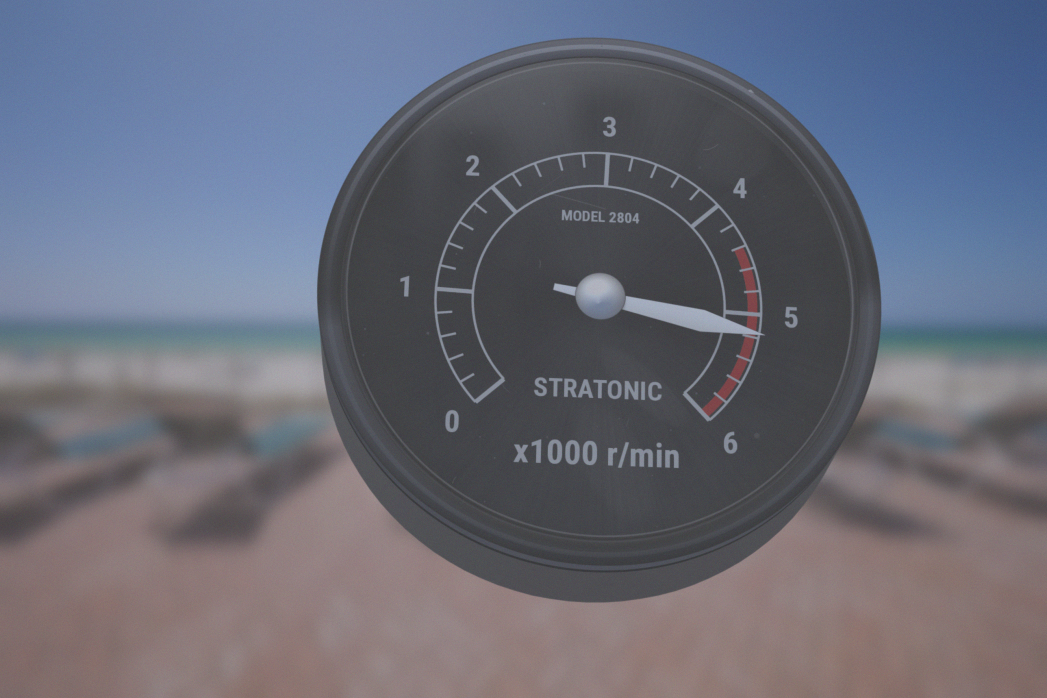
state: 5200 rpm
